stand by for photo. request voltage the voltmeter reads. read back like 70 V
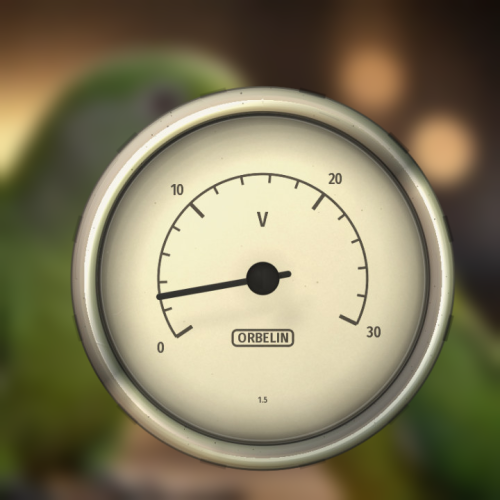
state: 3 V
